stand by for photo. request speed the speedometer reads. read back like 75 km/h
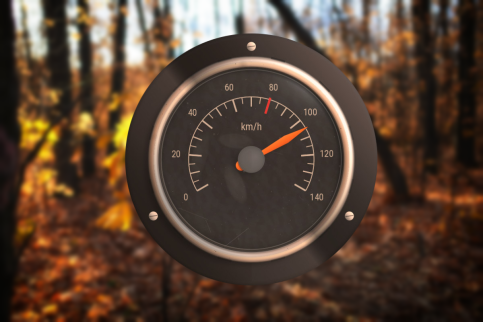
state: 105 km/h
